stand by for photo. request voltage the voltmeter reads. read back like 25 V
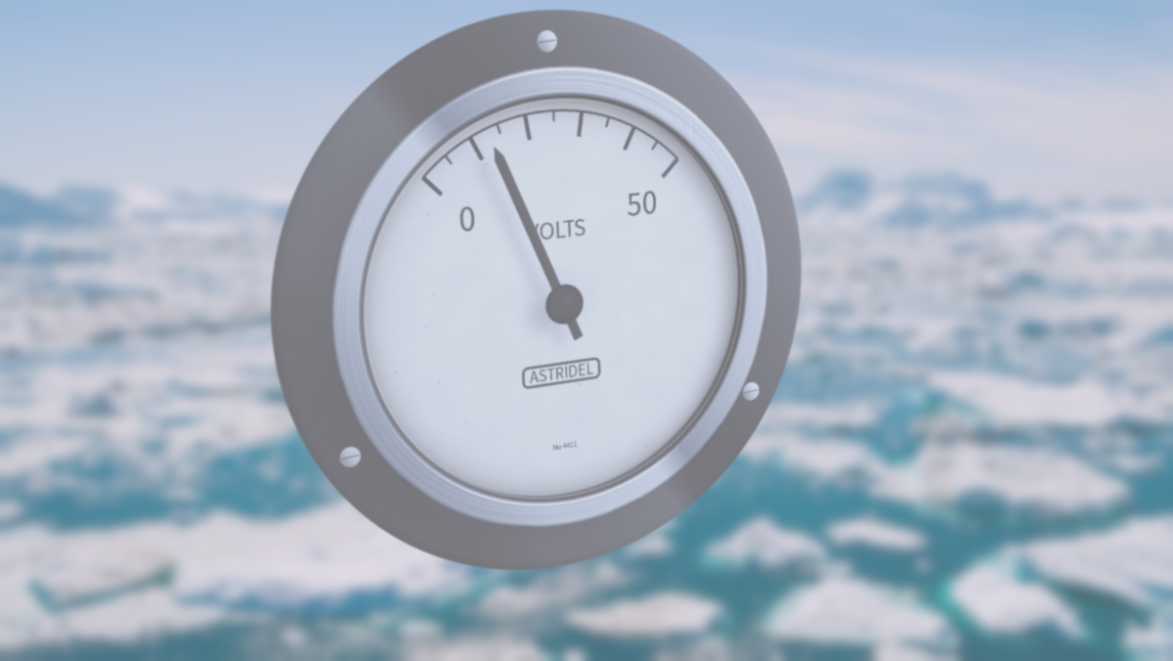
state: 12.5 V
